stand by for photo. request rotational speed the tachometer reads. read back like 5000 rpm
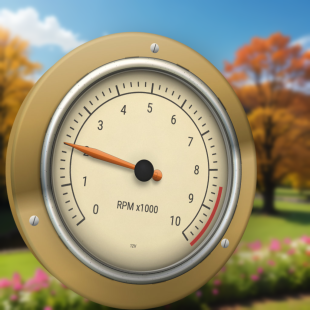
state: 2000 rpm
